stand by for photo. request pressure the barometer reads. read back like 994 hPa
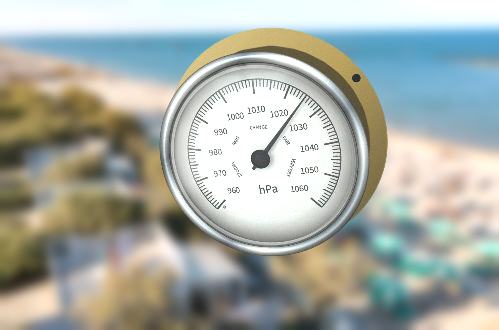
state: 1025 hPa
